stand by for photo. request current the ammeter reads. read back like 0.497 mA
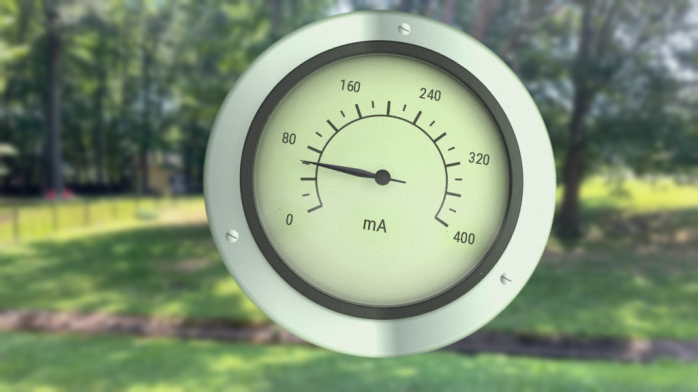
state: 60 mA
